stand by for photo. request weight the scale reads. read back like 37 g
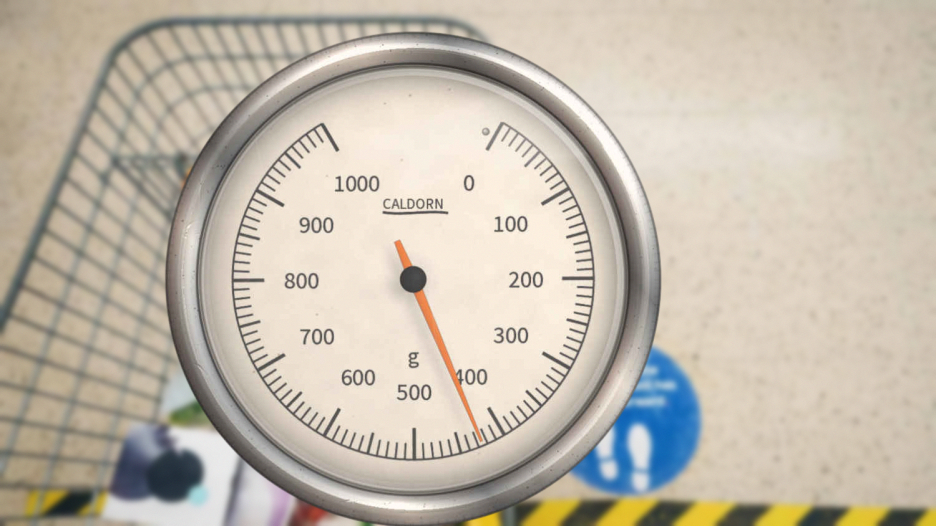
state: 425 g
